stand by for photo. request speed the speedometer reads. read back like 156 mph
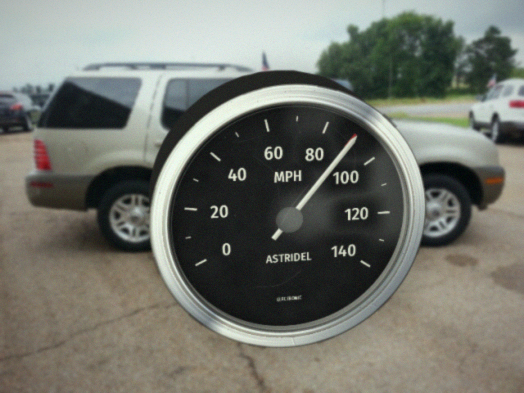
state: 90 mph
